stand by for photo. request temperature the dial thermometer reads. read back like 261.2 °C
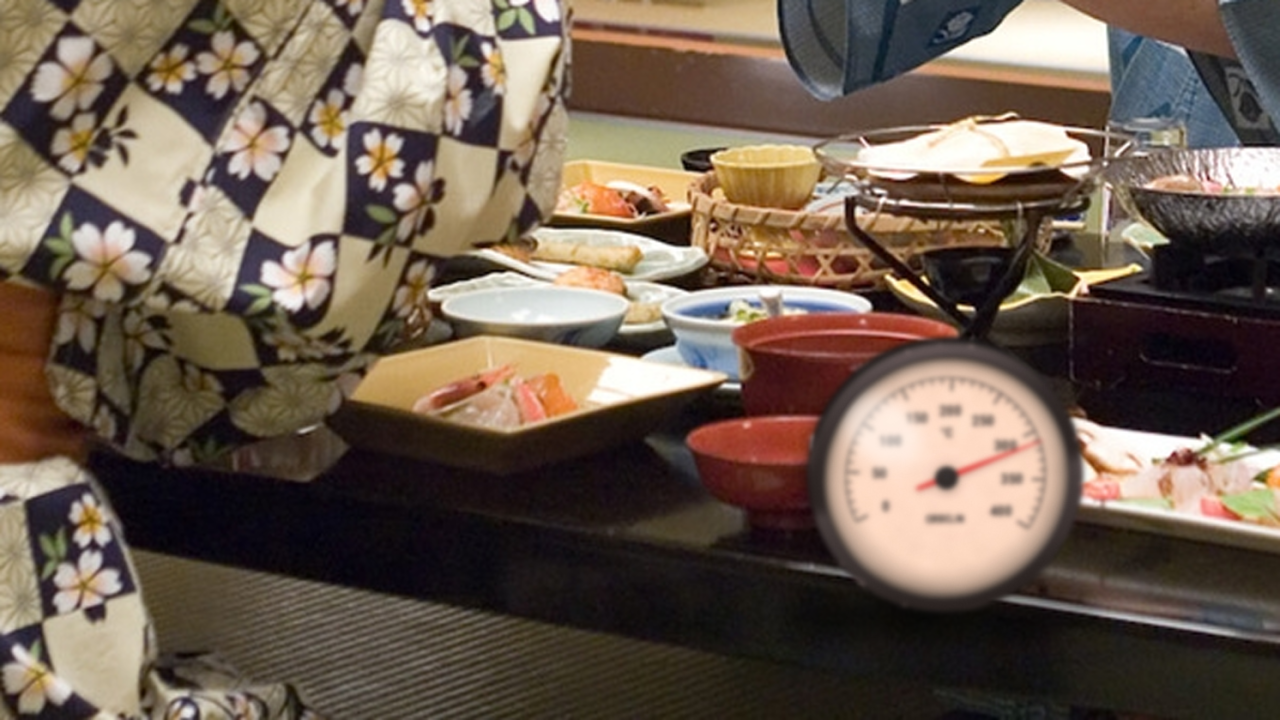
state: 310 °C
